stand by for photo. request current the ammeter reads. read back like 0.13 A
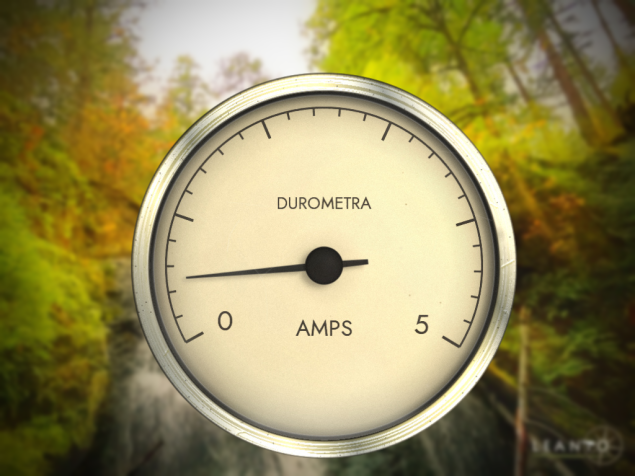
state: 0.5 A
